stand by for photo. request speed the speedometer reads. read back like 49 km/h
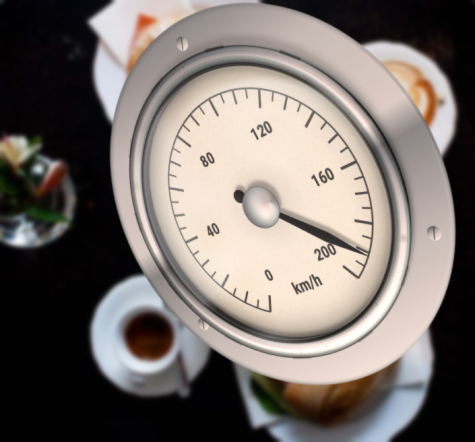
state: 190 km/h
